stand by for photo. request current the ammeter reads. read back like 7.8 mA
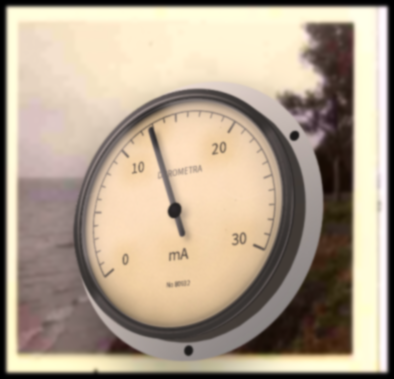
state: 13 mA
